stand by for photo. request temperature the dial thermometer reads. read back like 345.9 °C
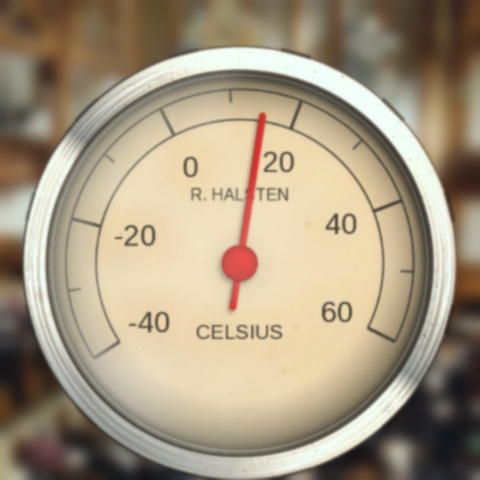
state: 15 °C
